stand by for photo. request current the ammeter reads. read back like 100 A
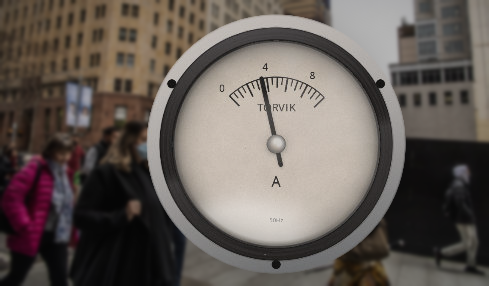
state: 3.5 A
